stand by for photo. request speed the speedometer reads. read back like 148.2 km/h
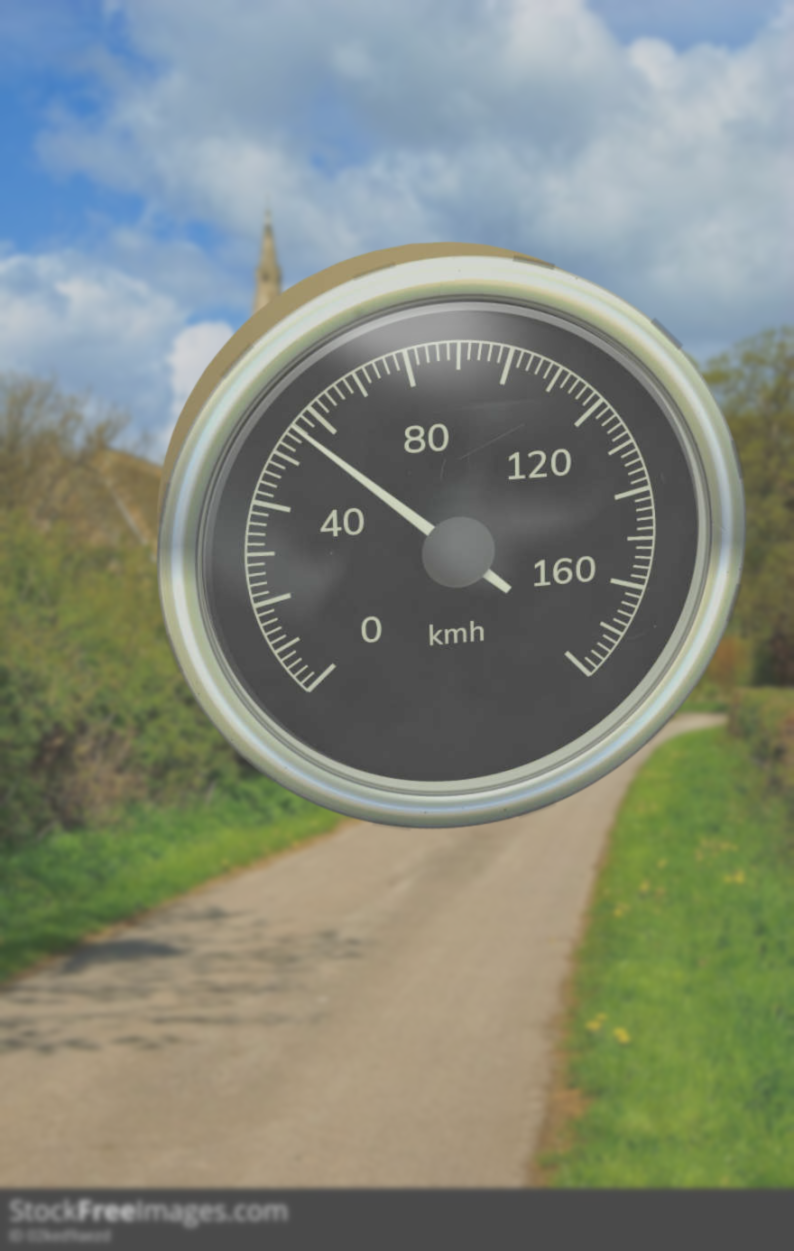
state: 56 km/h
